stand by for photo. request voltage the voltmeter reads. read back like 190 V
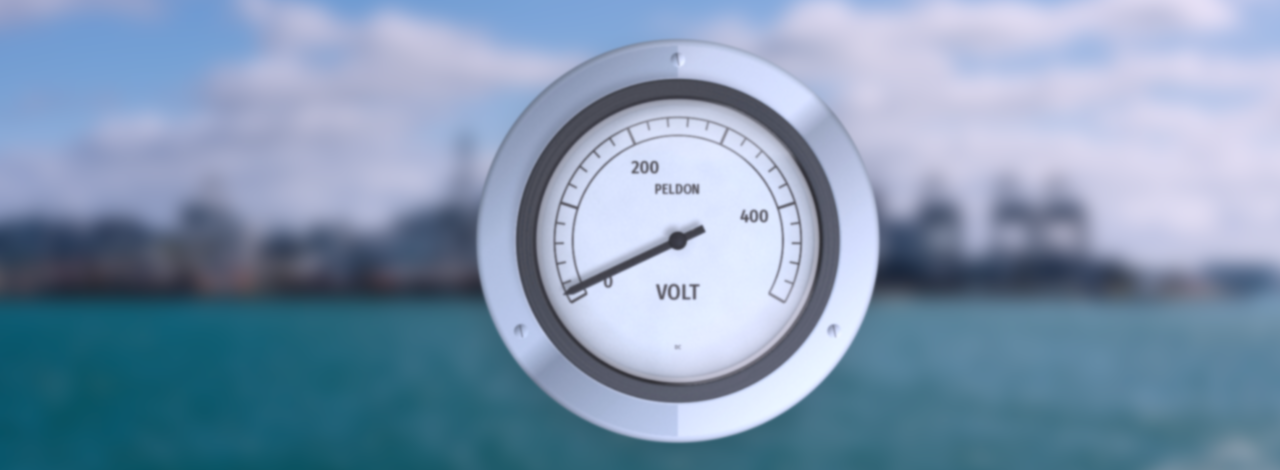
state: 10 V
